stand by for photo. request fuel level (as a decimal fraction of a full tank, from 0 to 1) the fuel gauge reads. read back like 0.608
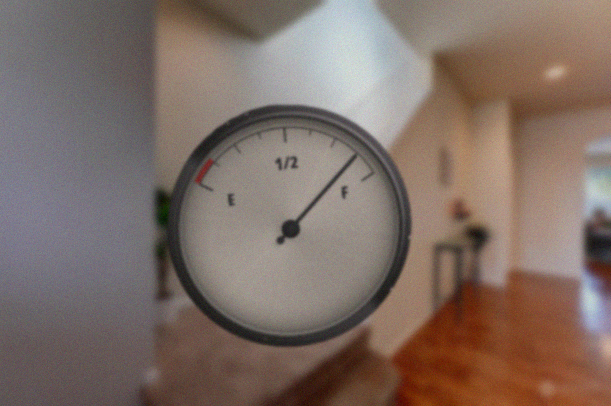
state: 0.875
